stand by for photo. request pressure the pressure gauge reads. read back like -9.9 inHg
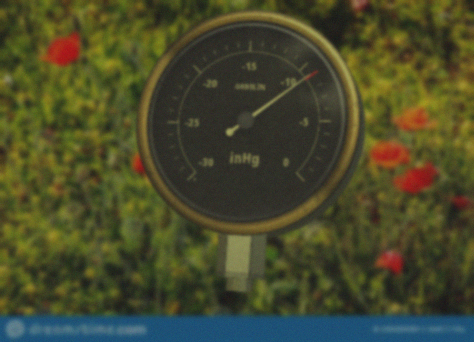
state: -9 inHg
